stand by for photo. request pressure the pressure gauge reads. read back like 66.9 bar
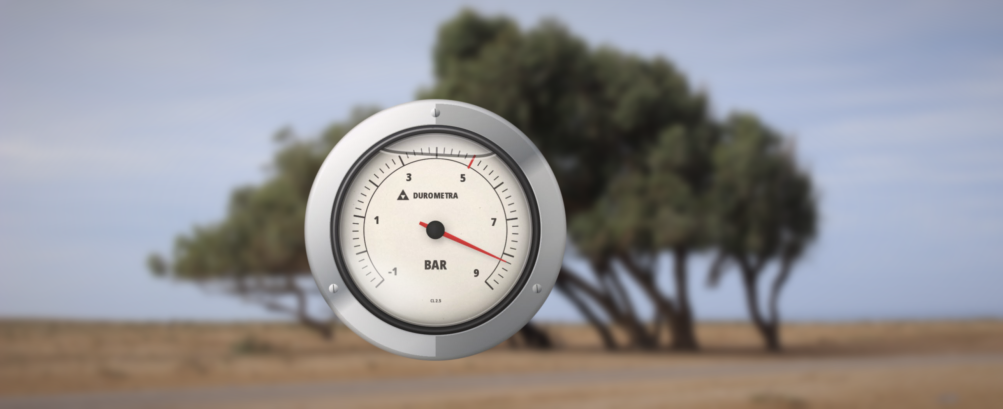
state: 8.2 bar
